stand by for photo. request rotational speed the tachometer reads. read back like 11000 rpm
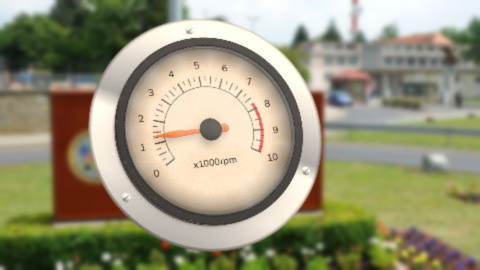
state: 1250 rpm
